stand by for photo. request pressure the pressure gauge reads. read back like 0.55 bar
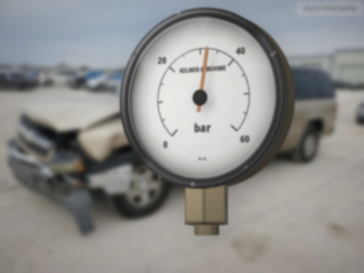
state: 32.5 bar
